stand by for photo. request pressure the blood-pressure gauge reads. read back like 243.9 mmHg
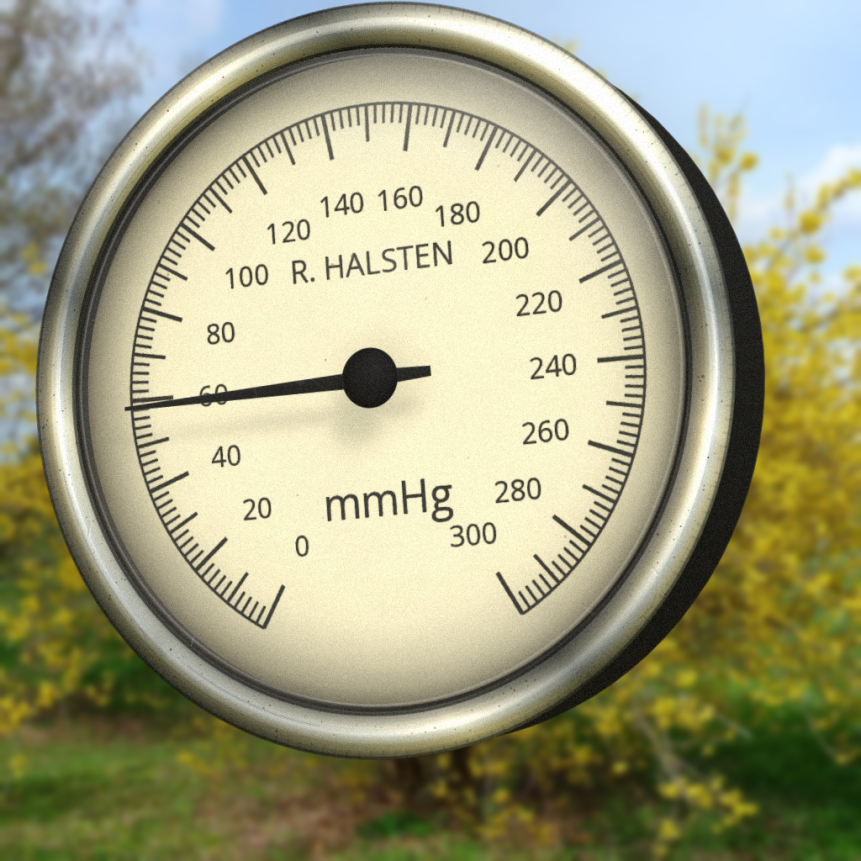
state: 58 mmHg
